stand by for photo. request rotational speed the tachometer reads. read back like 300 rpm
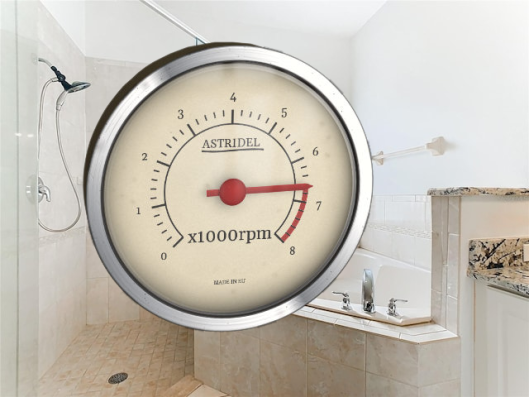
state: 6600 rpm
